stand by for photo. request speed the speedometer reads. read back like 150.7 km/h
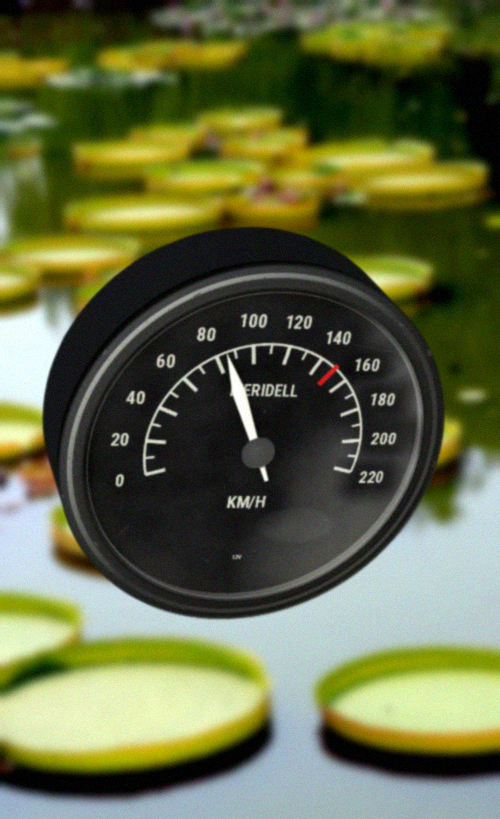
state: 85 km/h
